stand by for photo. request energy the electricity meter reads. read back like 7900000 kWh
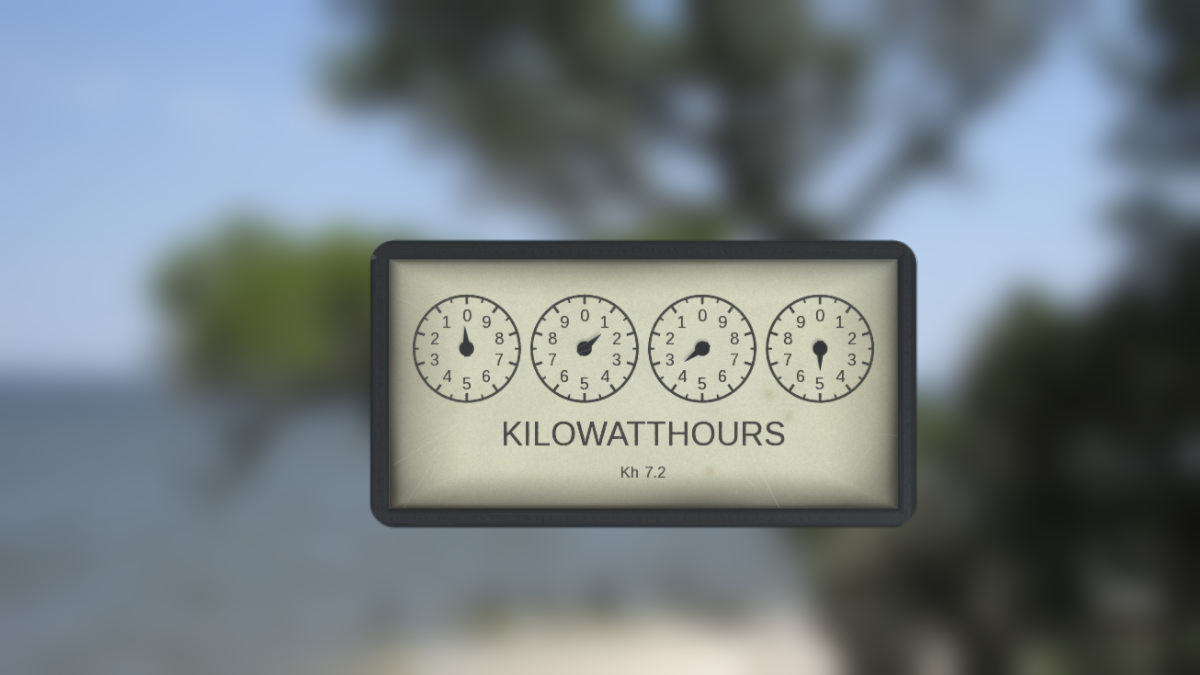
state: 135 kWh
